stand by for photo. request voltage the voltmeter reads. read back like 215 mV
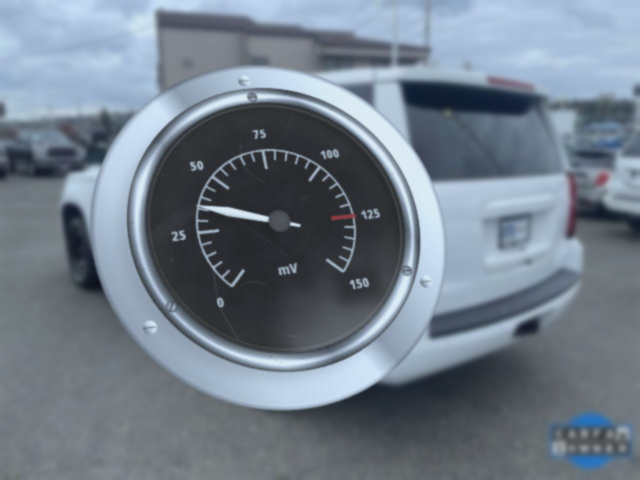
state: 35 mV
